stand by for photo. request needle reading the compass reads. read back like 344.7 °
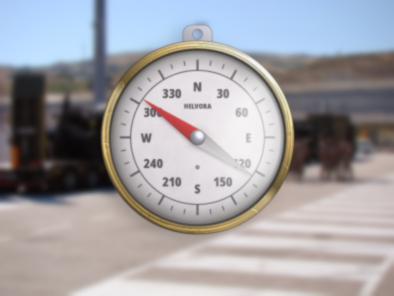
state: 305 °
